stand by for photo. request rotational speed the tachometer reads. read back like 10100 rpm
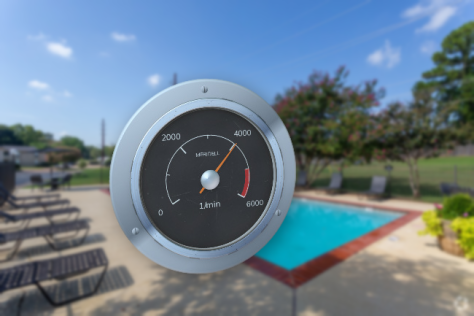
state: 4000 rpm
